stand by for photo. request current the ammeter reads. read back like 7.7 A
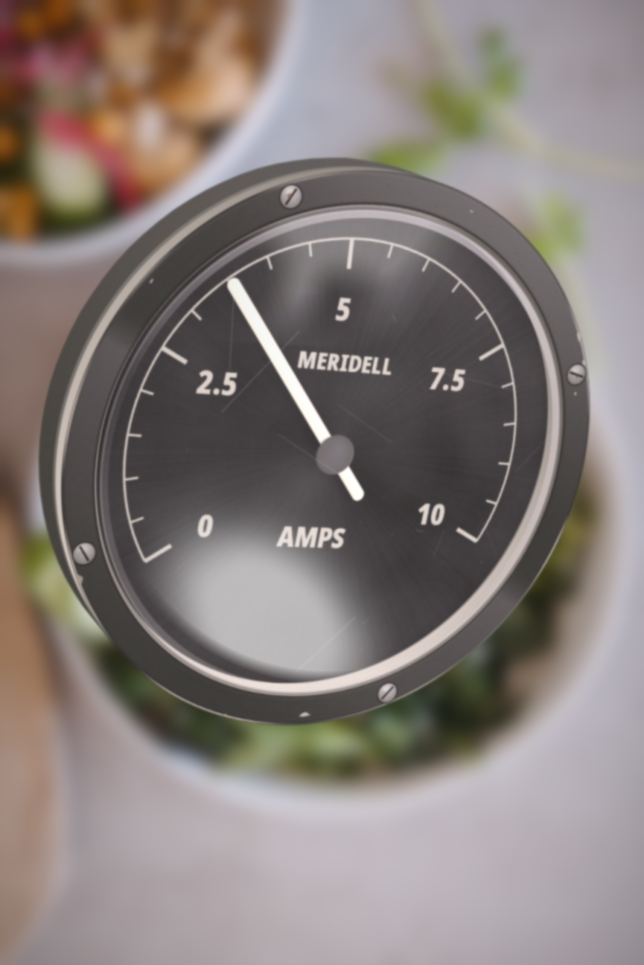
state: 3.5 A
